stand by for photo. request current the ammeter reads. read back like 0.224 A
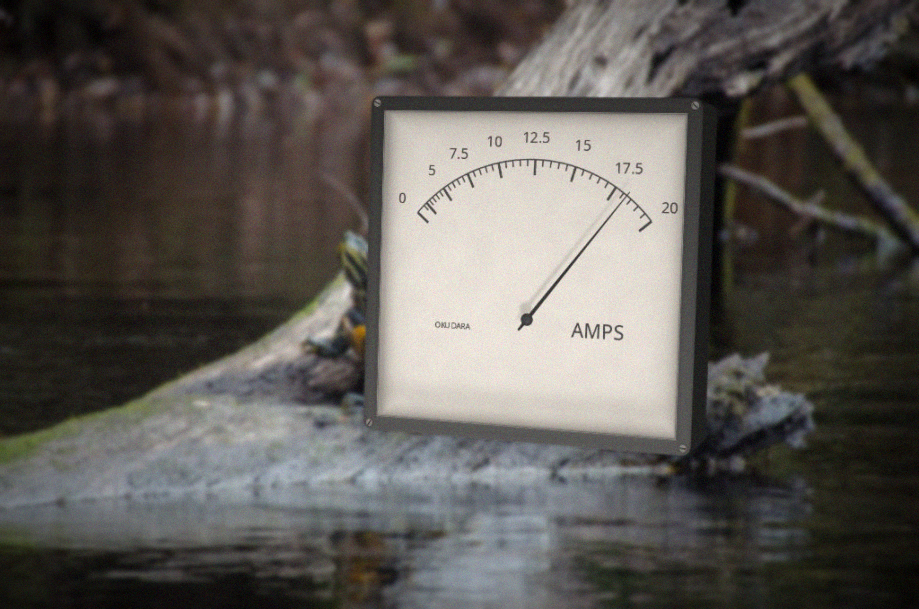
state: 18.25 A
